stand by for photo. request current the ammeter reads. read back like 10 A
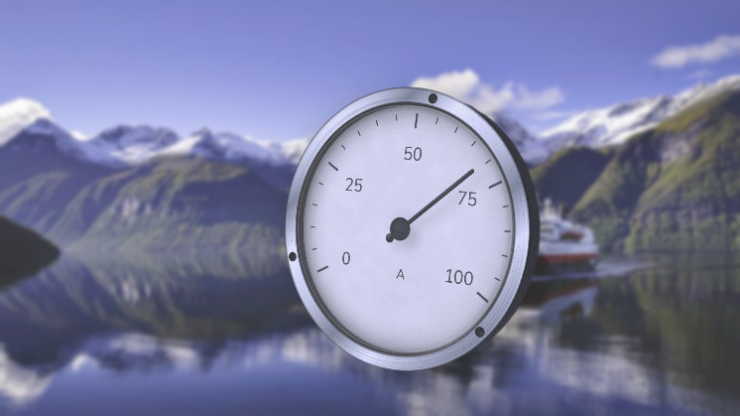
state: 70 A
